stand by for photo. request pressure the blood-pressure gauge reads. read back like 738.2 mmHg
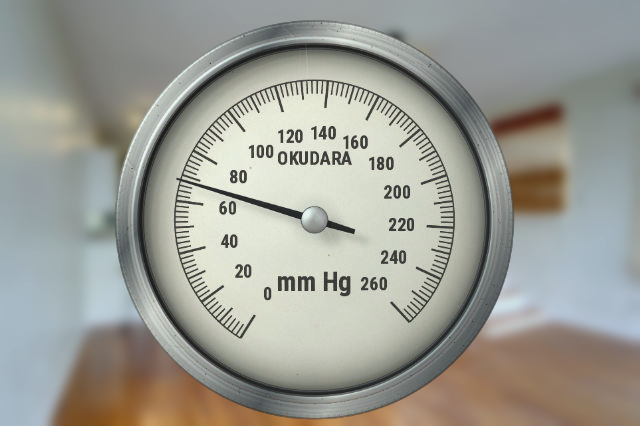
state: 68 mmHg
